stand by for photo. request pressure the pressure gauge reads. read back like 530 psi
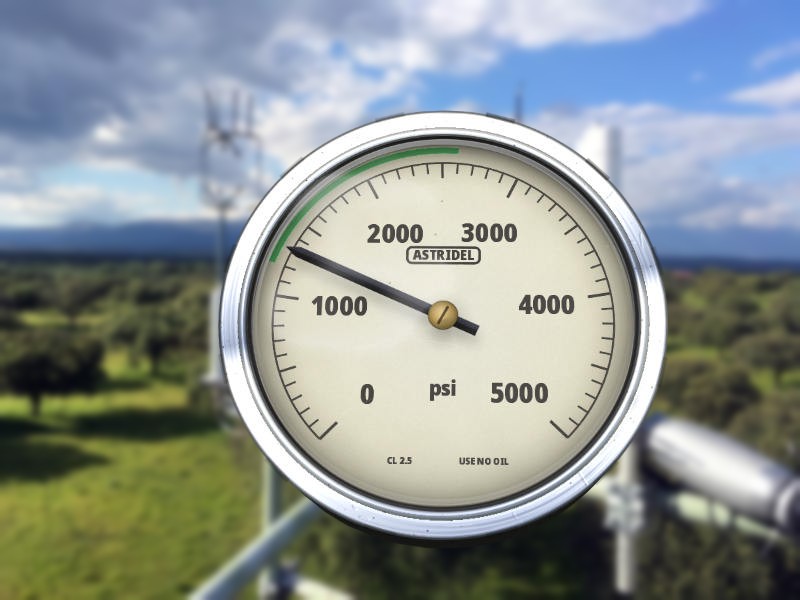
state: 1300 psi
